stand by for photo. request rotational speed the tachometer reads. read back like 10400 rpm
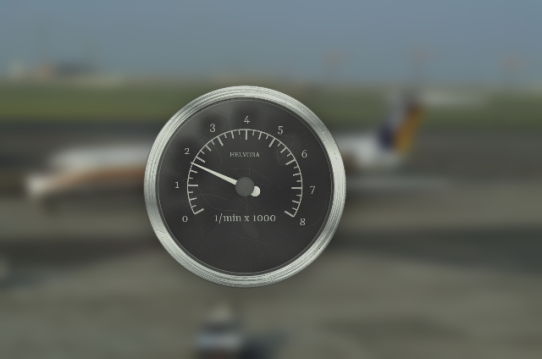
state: 1750 rpm
